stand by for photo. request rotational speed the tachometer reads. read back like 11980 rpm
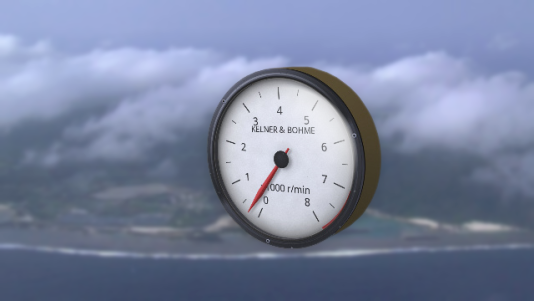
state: 250 rpm
